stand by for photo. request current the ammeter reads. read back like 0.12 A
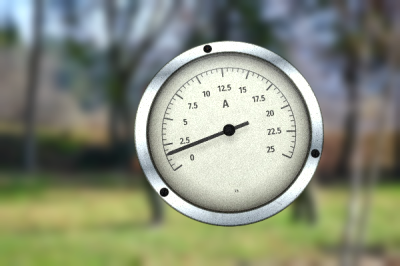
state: 1.5 A
